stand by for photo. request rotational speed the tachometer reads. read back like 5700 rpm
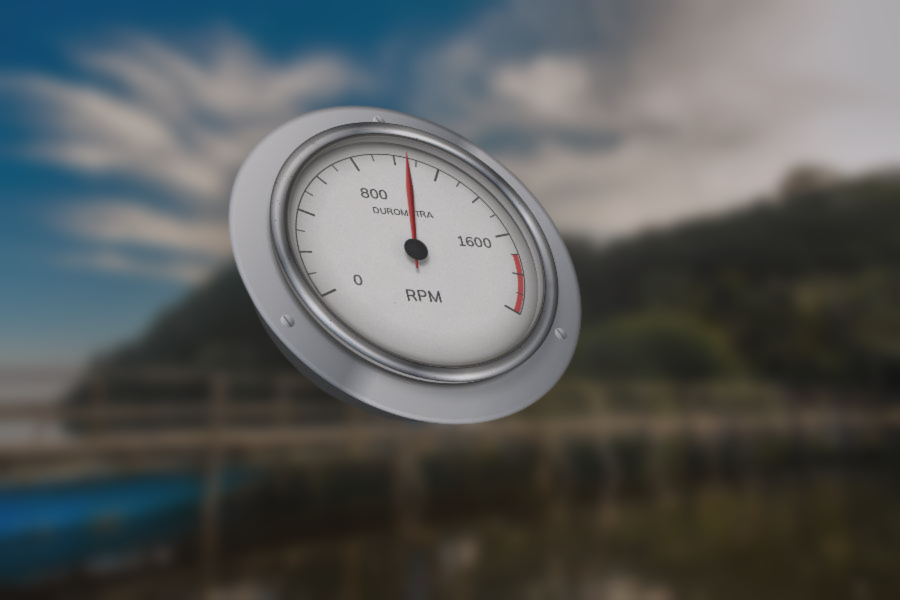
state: 1050 rpm
